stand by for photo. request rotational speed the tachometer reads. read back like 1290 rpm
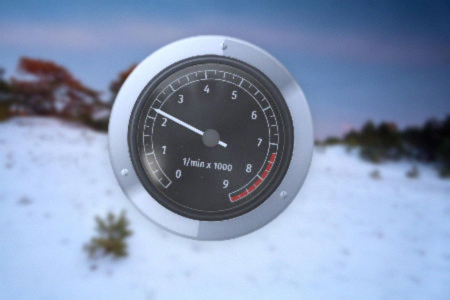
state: 2250 rpm
